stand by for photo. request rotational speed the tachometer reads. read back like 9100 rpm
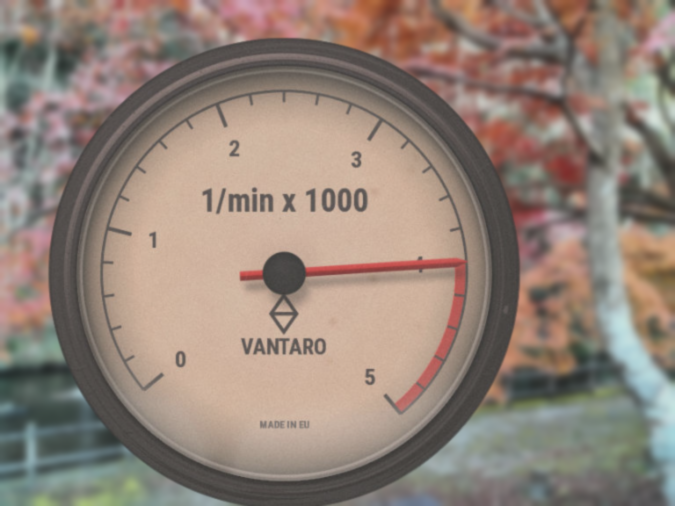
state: 4000 rpm
